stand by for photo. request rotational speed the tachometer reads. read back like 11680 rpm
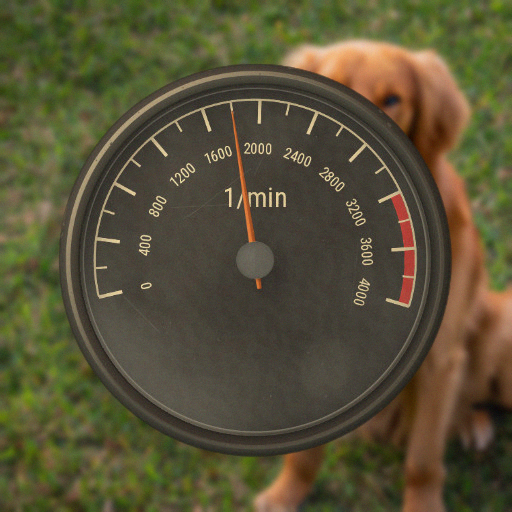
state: 1800 rpm
